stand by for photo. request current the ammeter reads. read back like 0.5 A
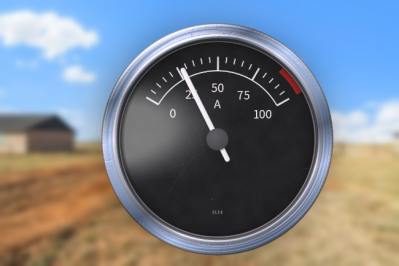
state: 27.5 A
